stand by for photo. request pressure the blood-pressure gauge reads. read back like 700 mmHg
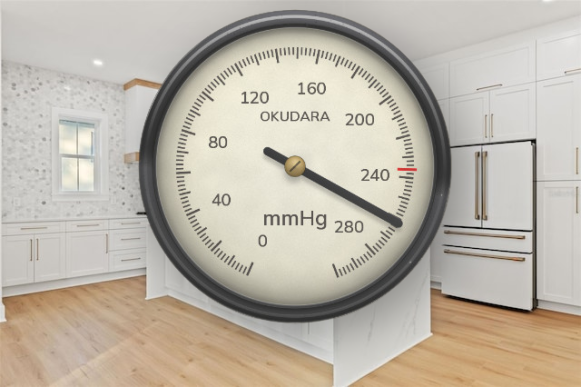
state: 262 mmHg
